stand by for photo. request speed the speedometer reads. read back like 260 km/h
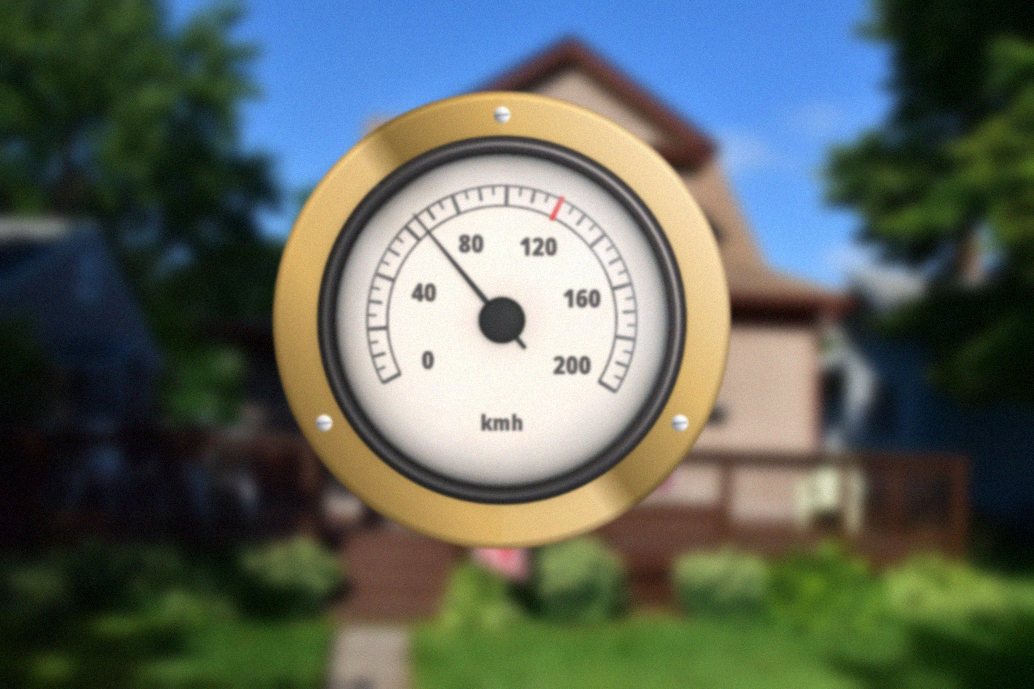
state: 65 km/h
